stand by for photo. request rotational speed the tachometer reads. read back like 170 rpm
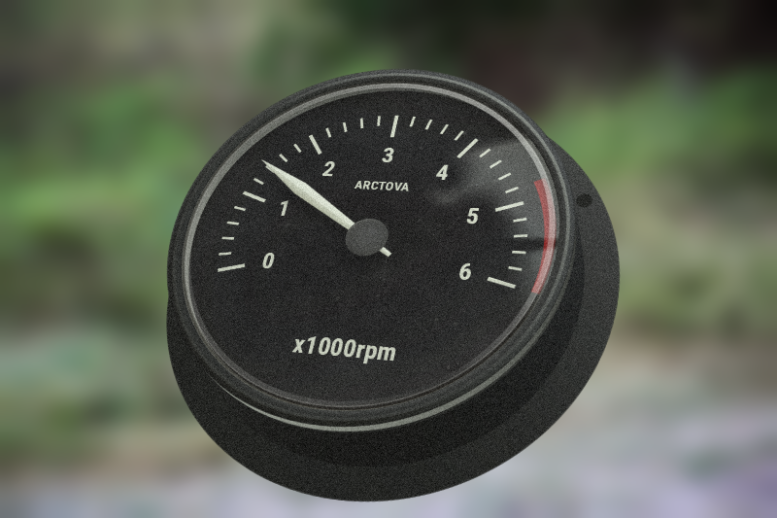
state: 1400 rpm
